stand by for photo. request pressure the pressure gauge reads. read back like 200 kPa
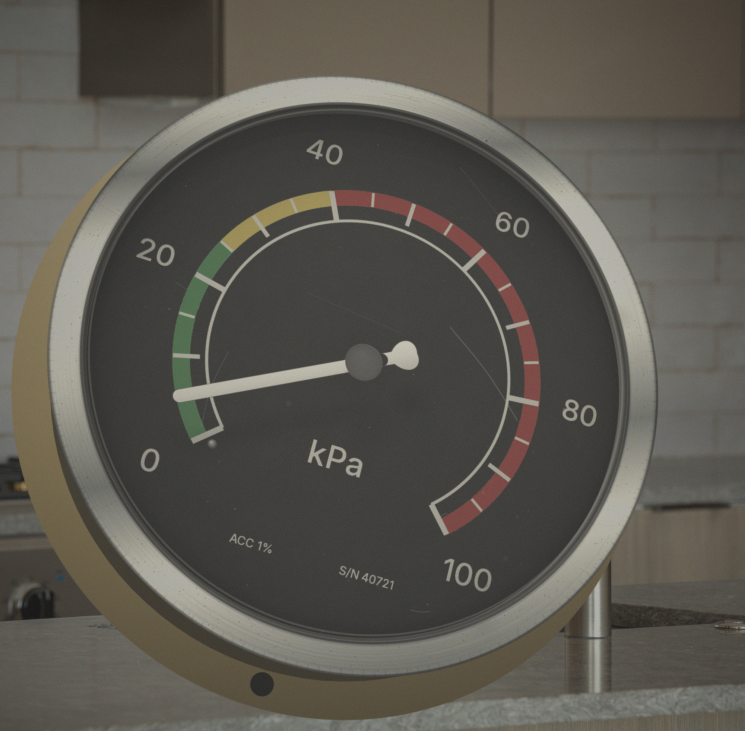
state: 5 kPa
